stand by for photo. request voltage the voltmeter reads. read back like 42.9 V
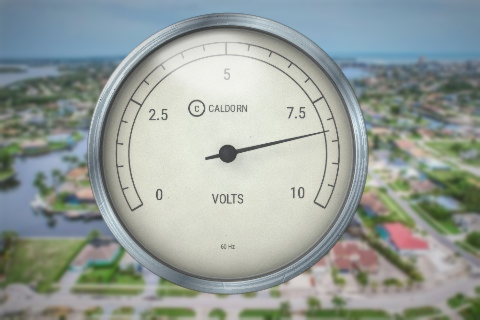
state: 8.25 V
